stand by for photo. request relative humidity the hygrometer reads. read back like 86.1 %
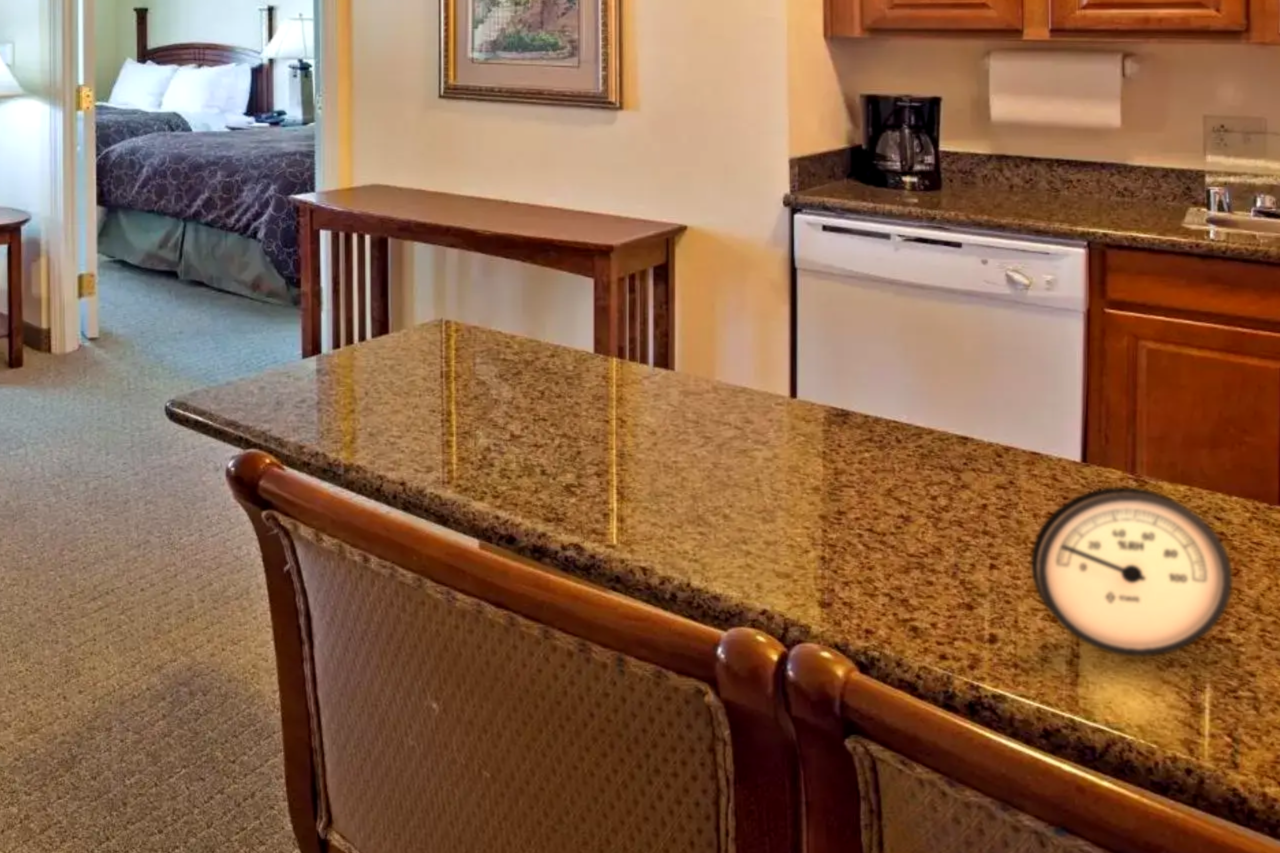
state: 10 %
